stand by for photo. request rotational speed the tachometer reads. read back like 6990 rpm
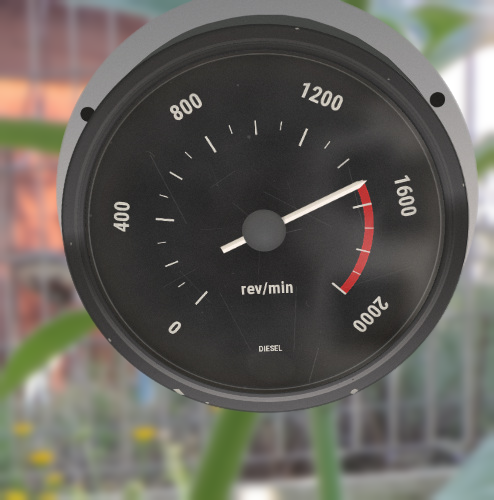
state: 1500 rpm
